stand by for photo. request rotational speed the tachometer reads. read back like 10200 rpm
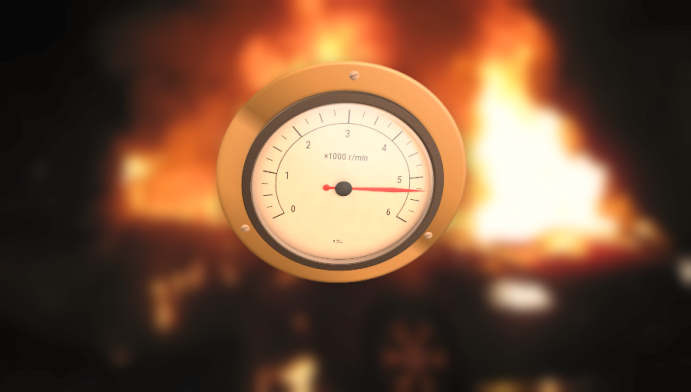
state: 5250 rpm
